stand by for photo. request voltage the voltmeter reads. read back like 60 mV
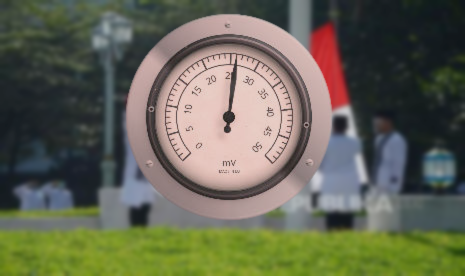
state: 26 mV
